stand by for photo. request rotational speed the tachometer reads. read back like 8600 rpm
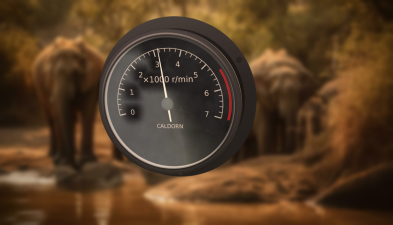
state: 3200 rpm
